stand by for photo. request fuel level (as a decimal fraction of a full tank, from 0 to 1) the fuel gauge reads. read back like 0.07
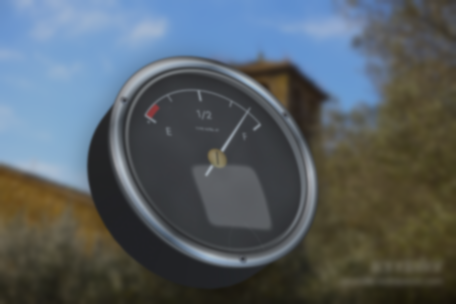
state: 0.875
